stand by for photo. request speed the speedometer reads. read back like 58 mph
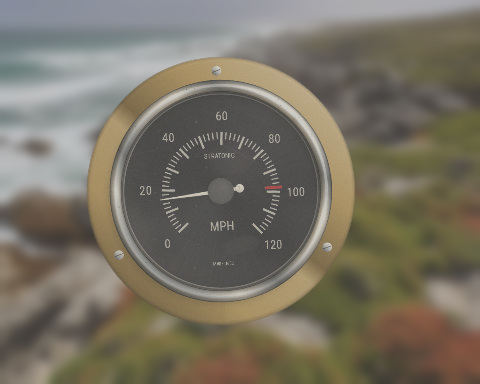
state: 16 mph
